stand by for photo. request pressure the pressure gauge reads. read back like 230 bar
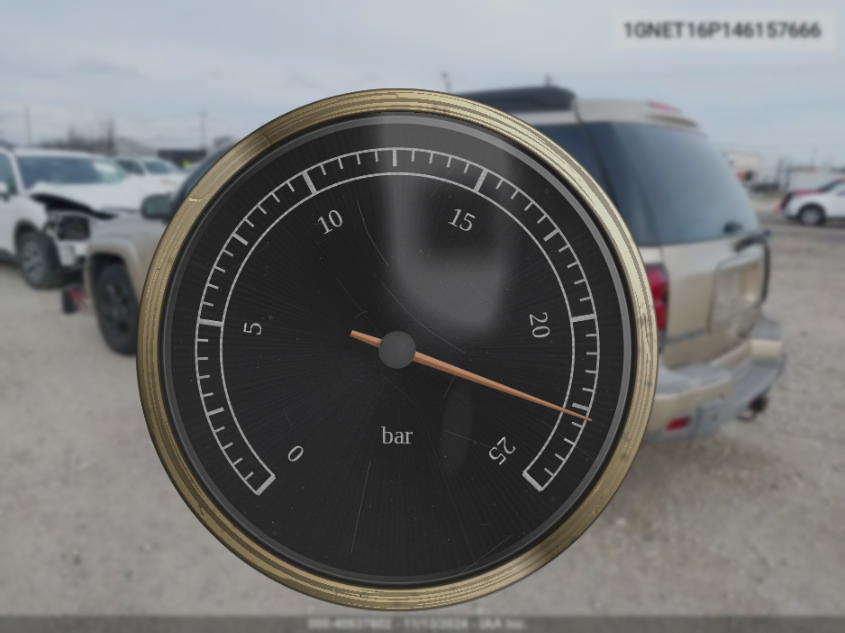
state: 22.75 bar
